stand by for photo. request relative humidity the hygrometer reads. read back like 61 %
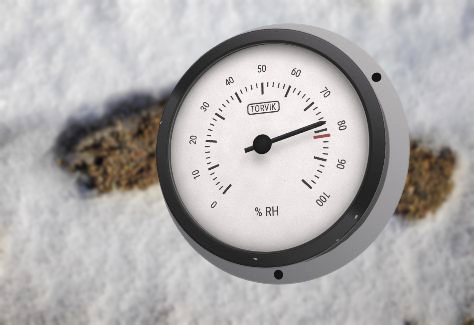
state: 78 %
